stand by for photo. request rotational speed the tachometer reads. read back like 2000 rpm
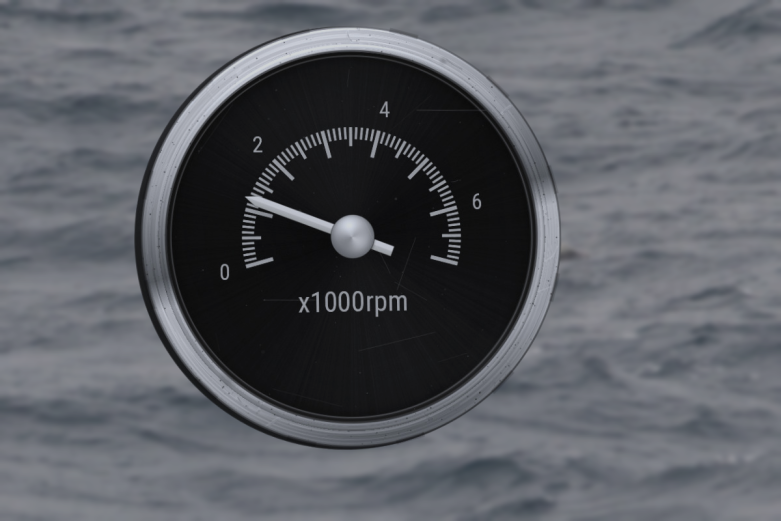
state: 1200 rpm
